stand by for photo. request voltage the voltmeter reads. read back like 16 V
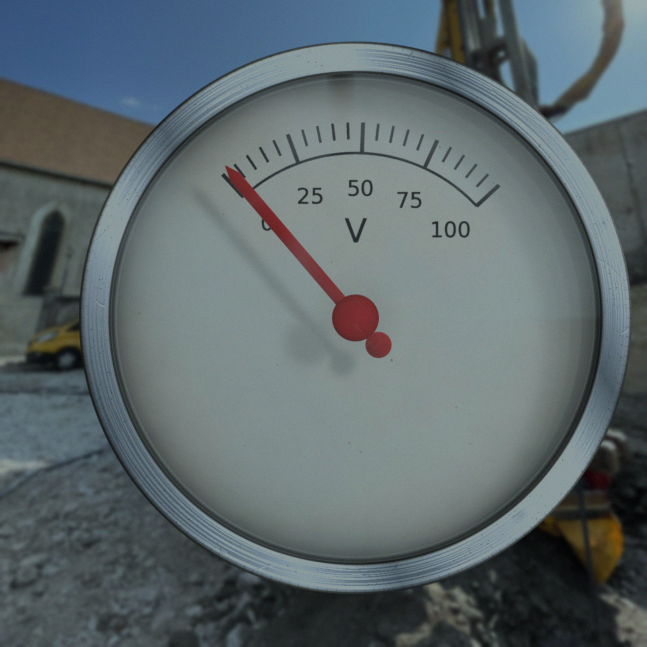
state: 2.5 V
